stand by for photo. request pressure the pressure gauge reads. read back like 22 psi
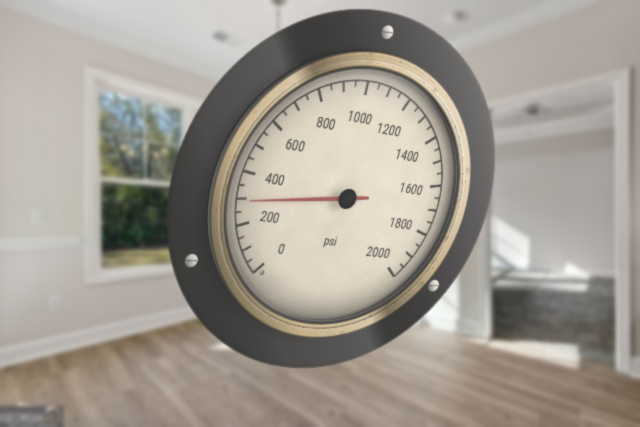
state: 300 psi
